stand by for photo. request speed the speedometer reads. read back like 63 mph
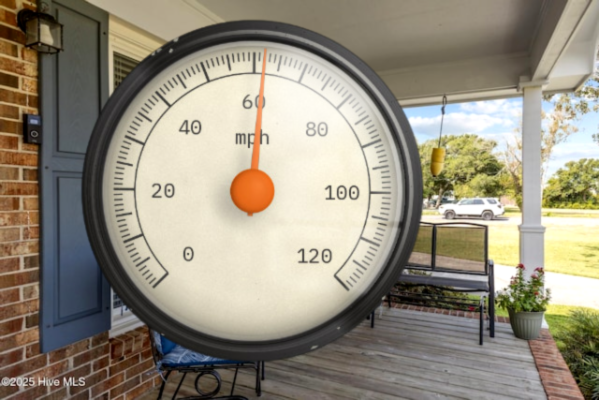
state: 62 mph
